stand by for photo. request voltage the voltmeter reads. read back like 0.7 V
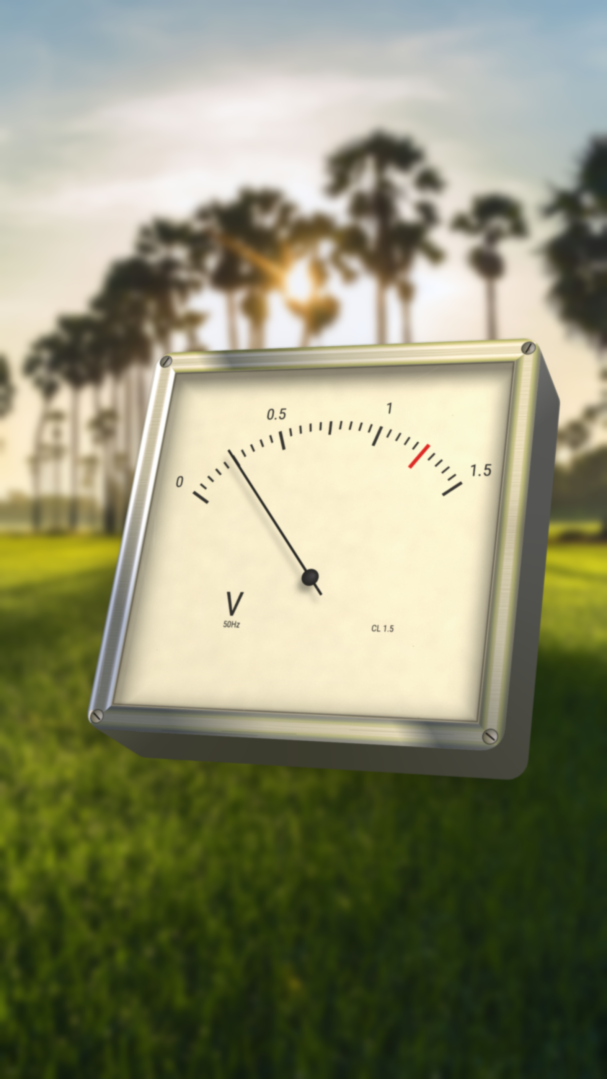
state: 0.25 V
